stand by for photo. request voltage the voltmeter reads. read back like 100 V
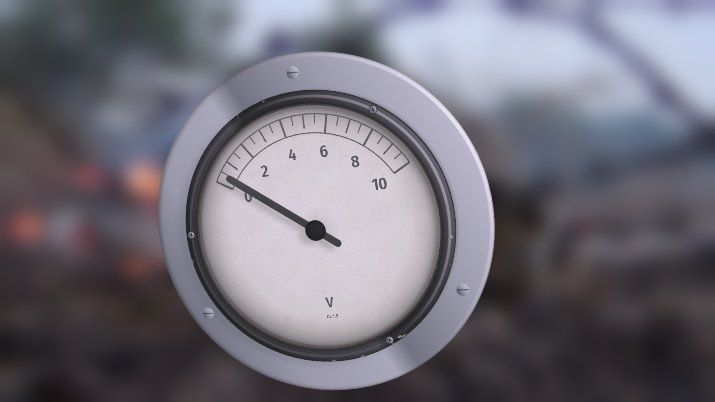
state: 0.5 V
